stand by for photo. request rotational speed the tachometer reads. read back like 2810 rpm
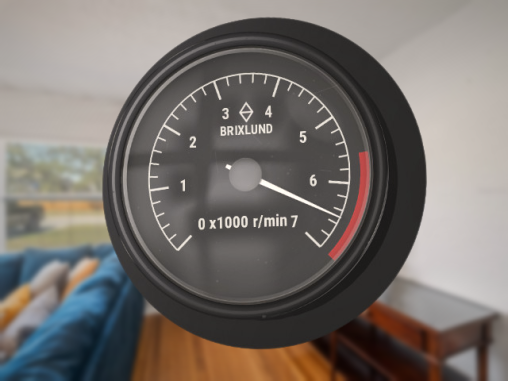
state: 6500 rpm
